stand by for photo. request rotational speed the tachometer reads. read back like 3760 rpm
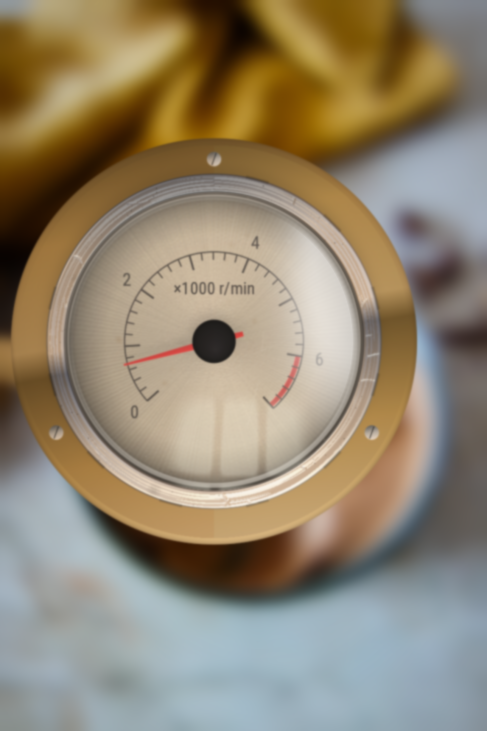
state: 700 rpm
